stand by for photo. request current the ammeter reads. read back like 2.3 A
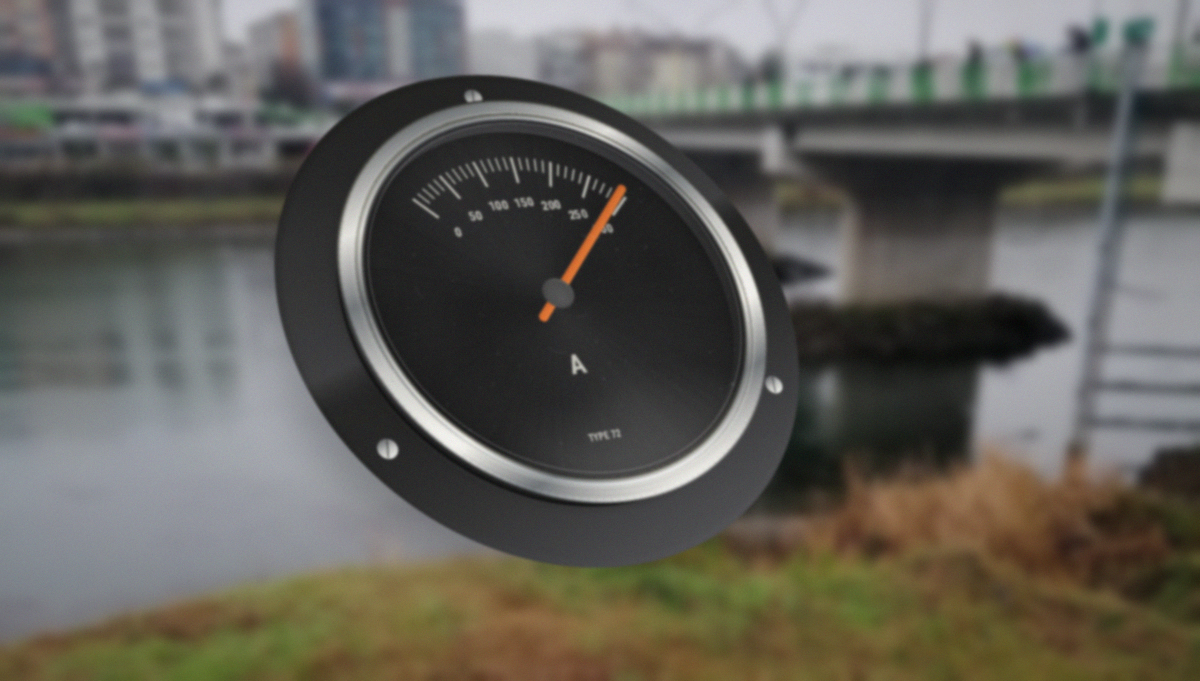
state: 290 A
